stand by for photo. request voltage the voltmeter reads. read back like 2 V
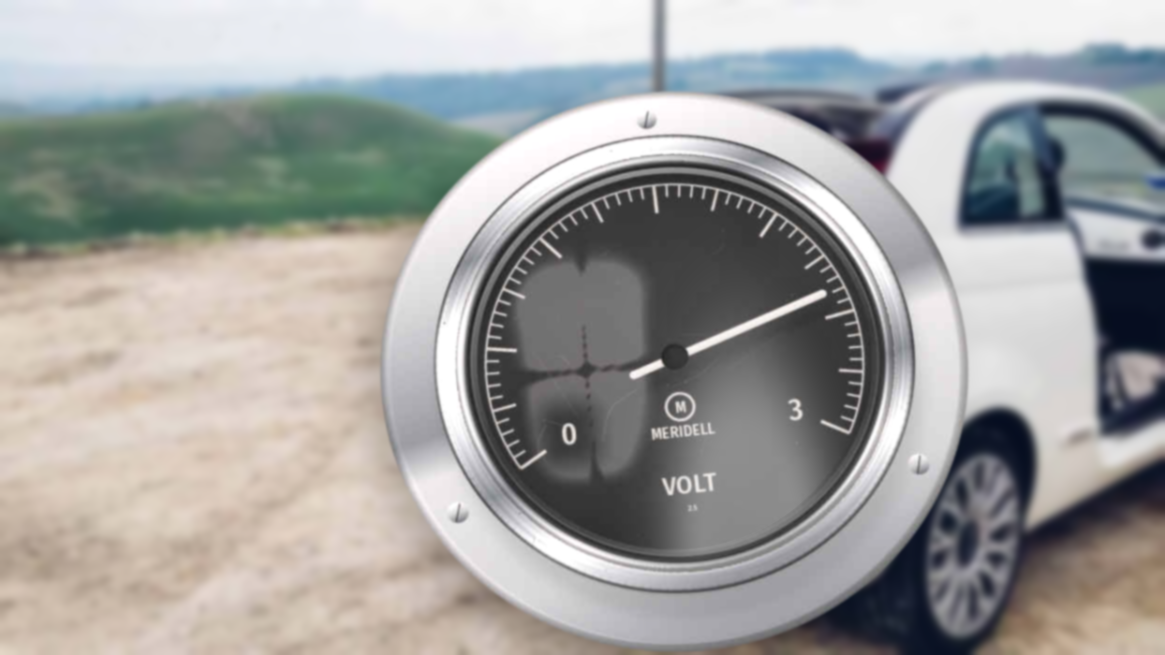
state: 2.4 V
